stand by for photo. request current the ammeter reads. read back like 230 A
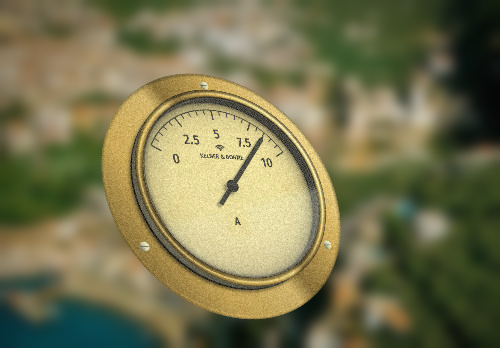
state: 8.5 A
